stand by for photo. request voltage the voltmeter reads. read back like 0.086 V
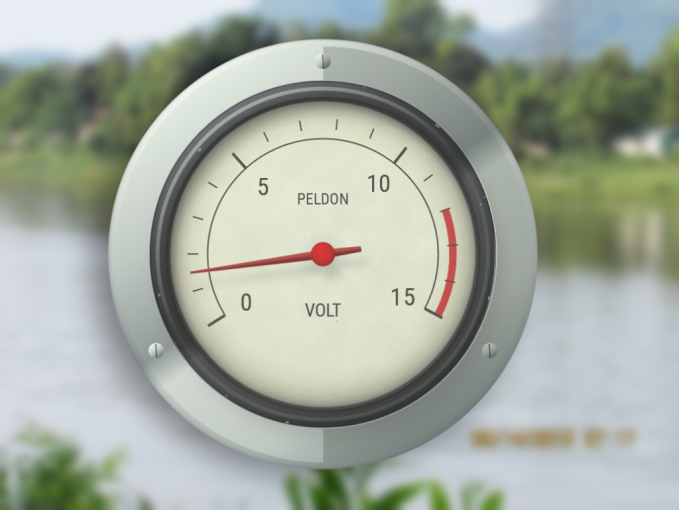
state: 1.5 V
